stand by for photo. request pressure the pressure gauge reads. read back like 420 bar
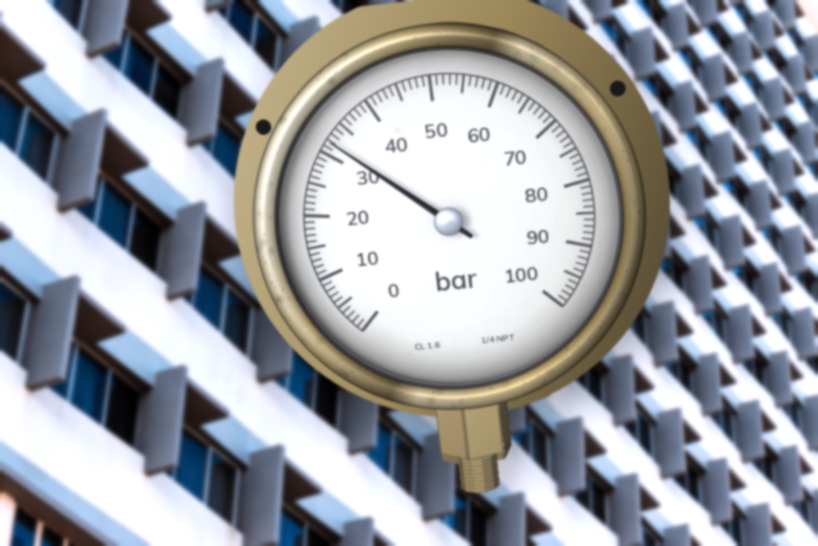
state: 32 bar
